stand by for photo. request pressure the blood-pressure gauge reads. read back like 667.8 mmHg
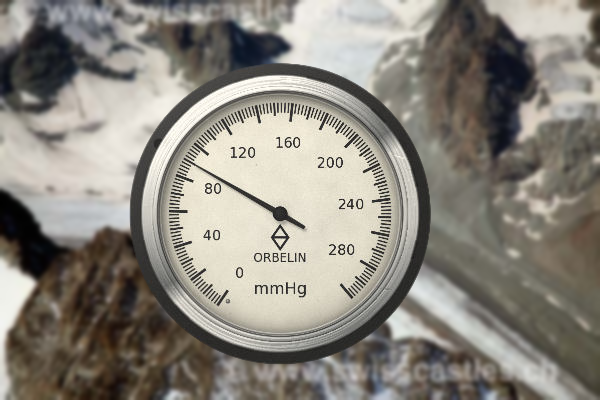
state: 90 mmHg
